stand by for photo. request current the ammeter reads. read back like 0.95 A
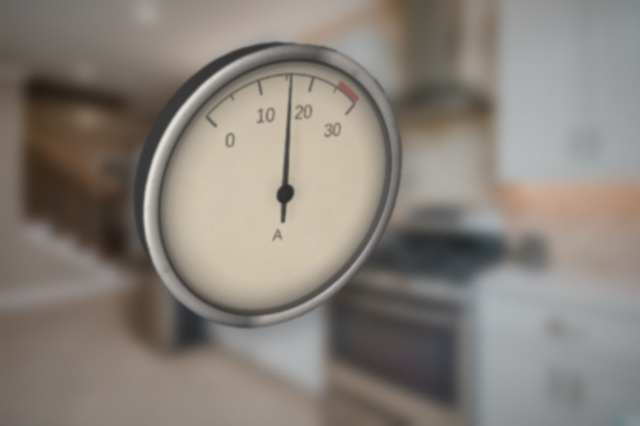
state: 15 A
